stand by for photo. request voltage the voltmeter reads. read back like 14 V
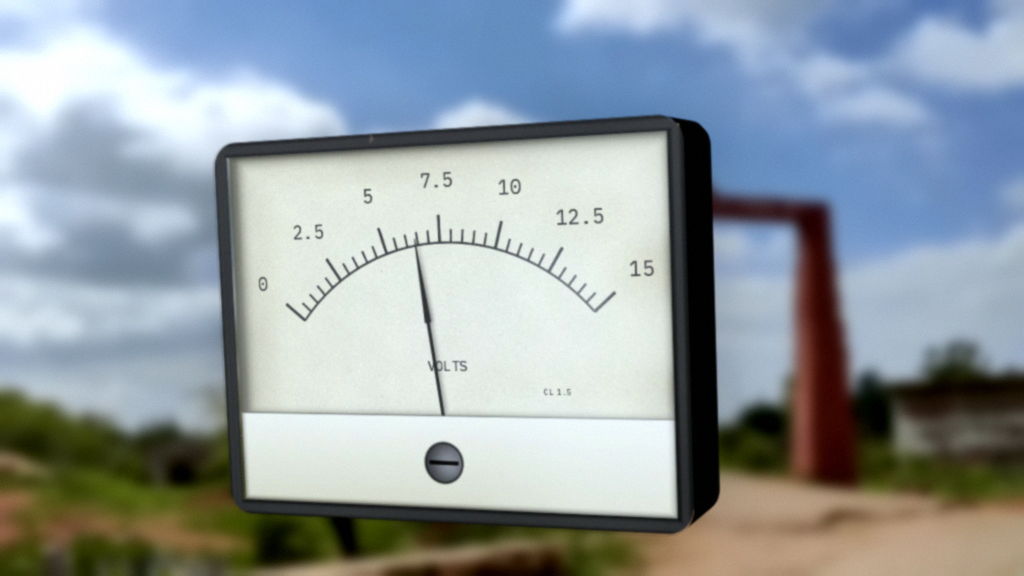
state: 6.5 V
